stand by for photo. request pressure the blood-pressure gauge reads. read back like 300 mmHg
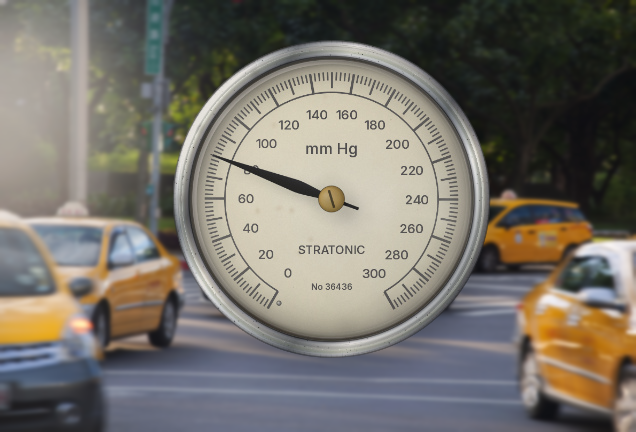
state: 80 mmHg
